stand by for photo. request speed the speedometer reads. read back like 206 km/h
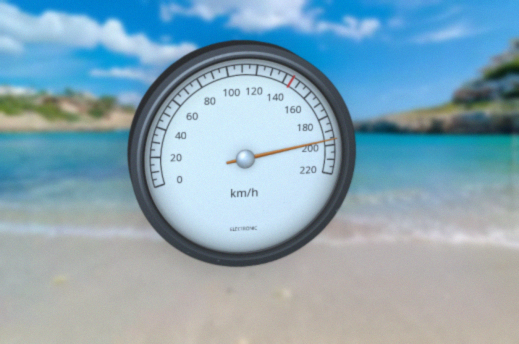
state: 195 km/h
